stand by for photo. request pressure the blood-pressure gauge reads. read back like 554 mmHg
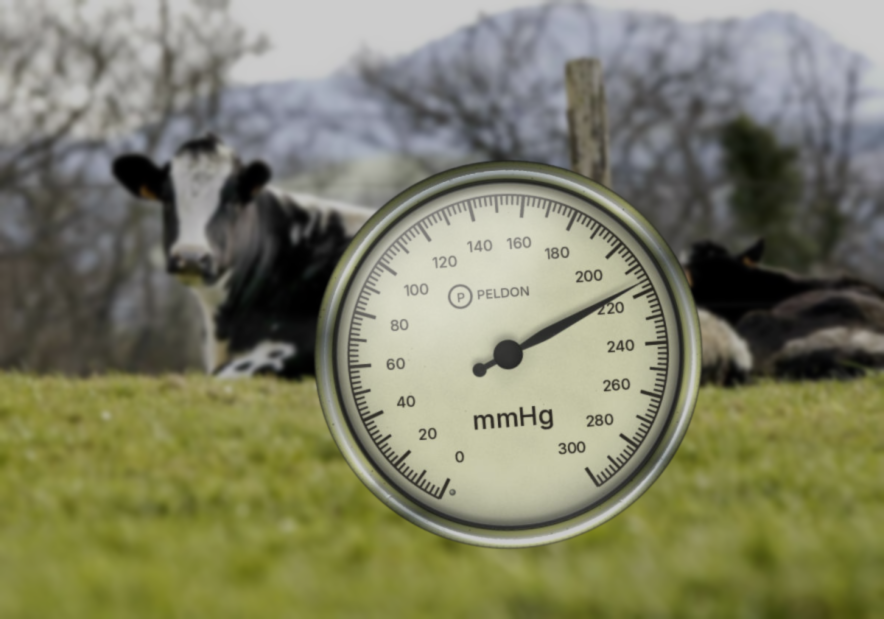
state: 216 mmHg
